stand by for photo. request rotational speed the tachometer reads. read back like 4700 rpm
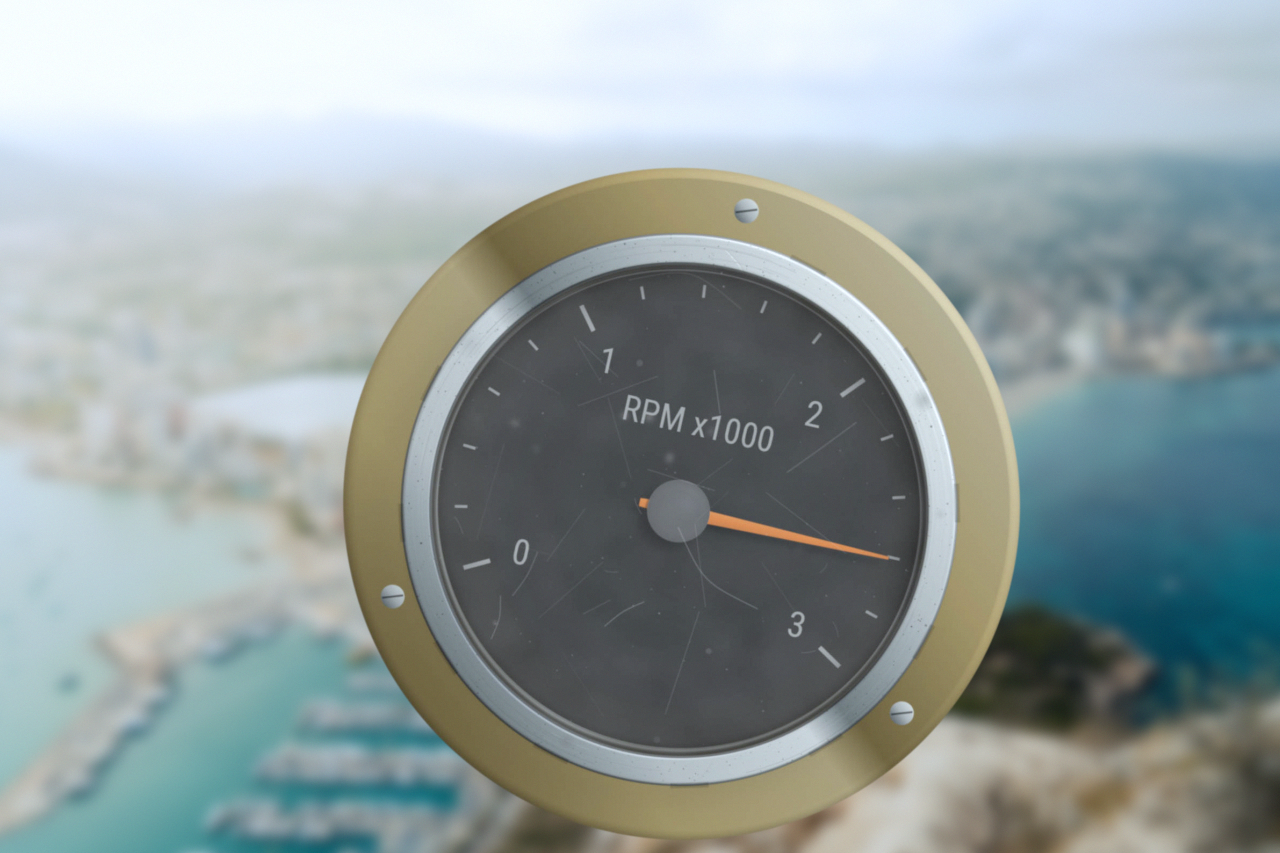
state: 2600 rpm
